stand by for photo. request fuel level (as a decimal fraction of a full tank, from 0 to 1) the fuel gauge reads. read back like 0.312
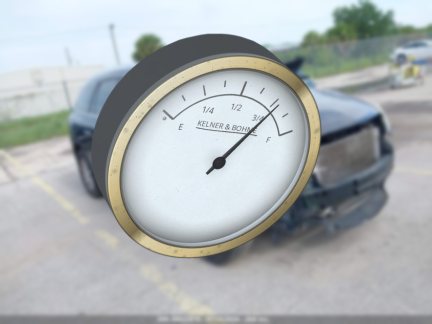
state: 0.75
